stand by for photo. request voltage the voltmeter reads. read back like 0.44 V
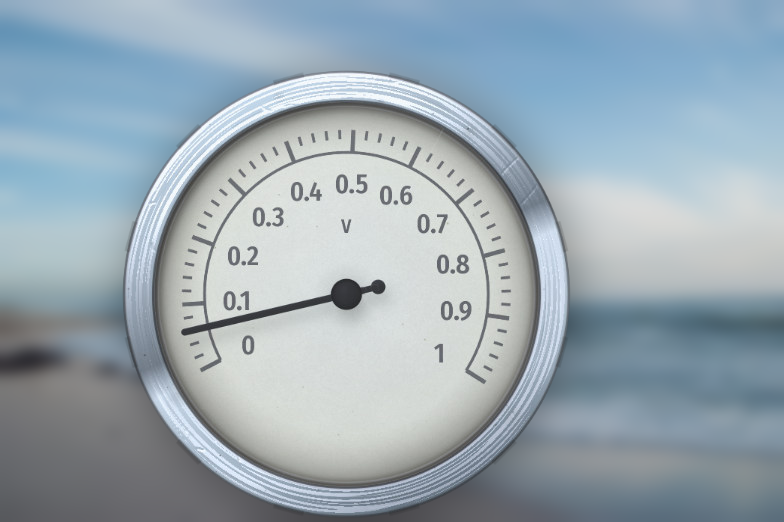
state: 0.06 V
